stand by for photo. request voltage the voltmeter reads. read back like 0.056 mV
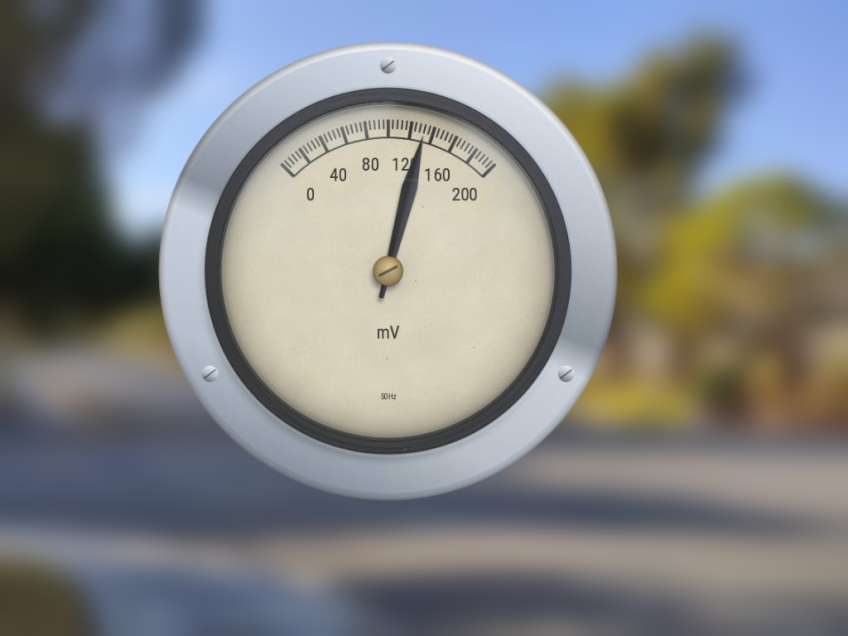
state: 132 mV
